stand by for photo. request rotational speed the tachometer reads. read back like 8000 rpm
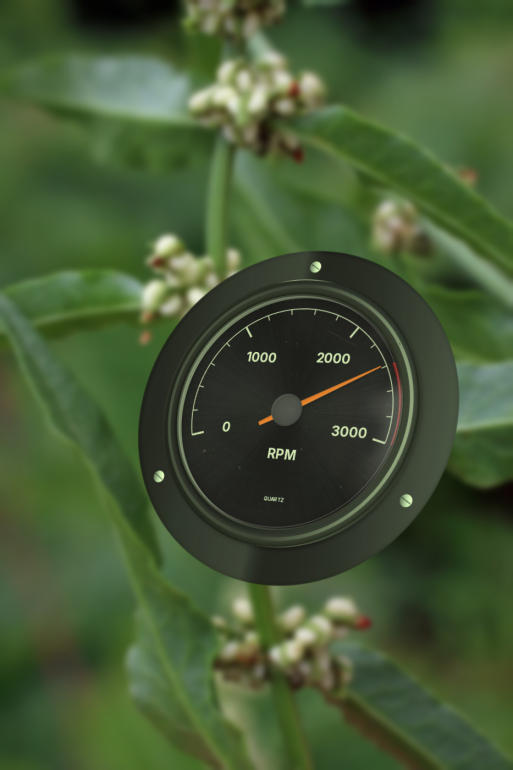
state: 2400 rpm
